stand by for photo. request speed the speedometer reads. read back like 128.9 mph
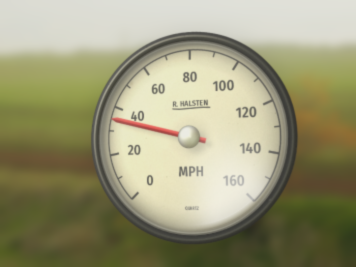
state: 35 mph
